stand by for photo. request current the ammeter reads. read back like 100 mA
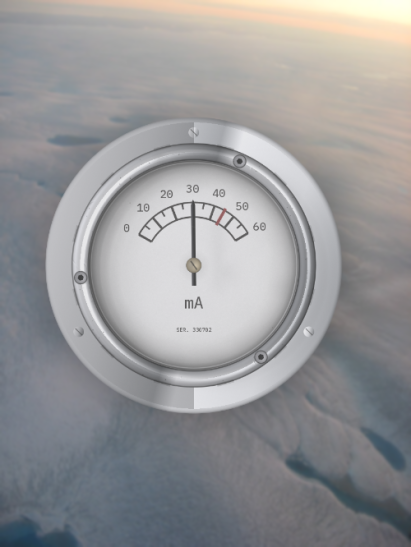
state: 30 mA
